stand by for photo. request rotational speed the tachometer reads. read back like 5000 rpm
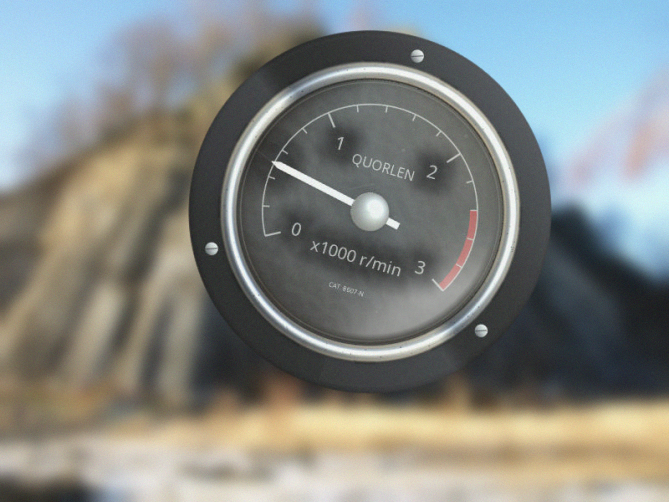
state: 500 rpm
